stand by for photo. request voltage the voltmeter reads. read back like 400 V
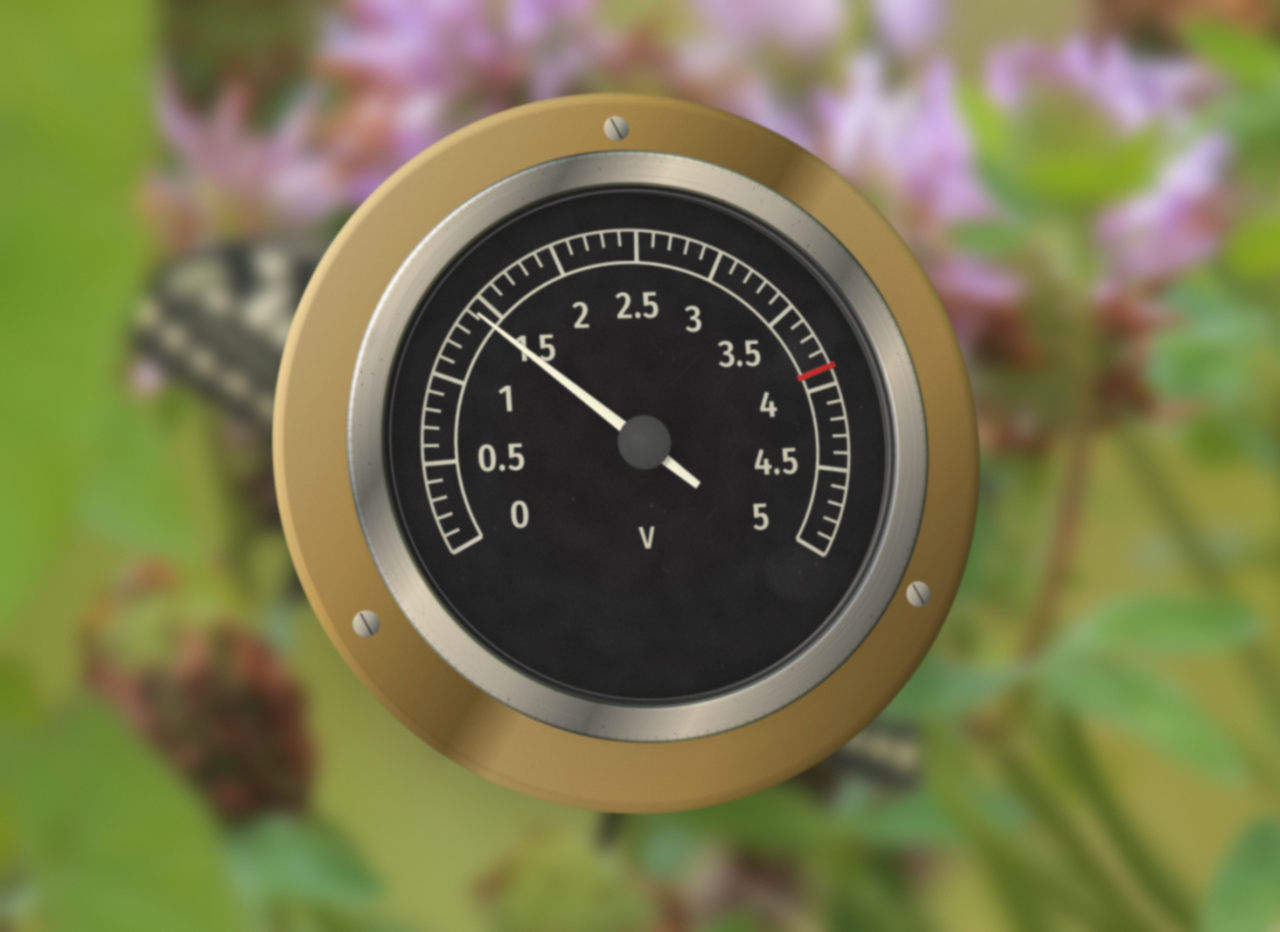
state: 1.4 V
